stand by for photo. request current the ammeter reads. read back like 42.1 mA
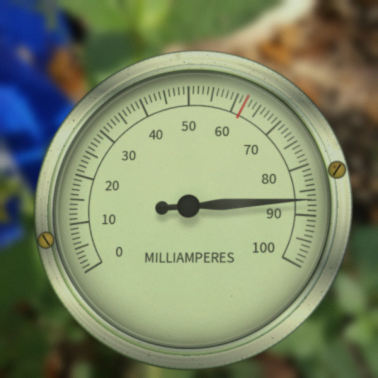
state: 87 mA
